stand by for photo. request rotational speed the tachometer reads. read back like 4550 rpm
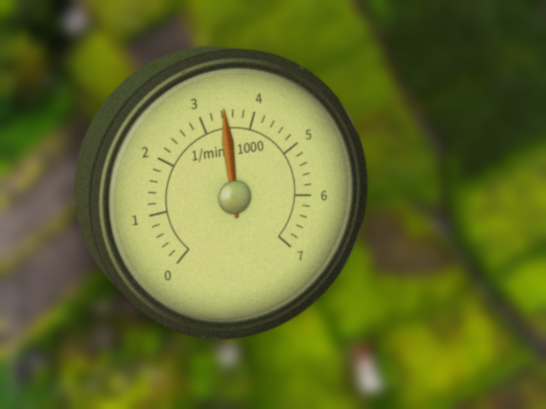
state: 3400 rpm
